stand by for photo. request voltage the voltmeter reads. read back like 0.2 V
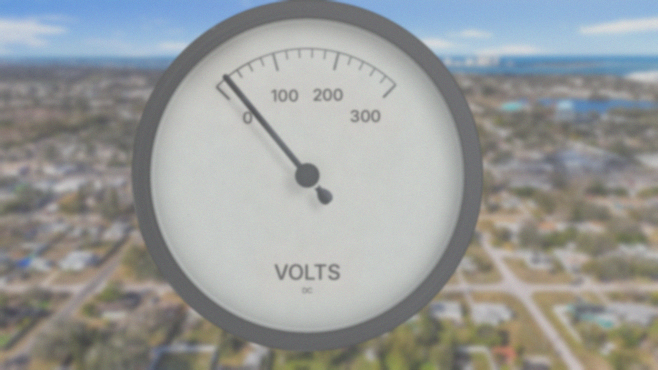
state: 20 V
